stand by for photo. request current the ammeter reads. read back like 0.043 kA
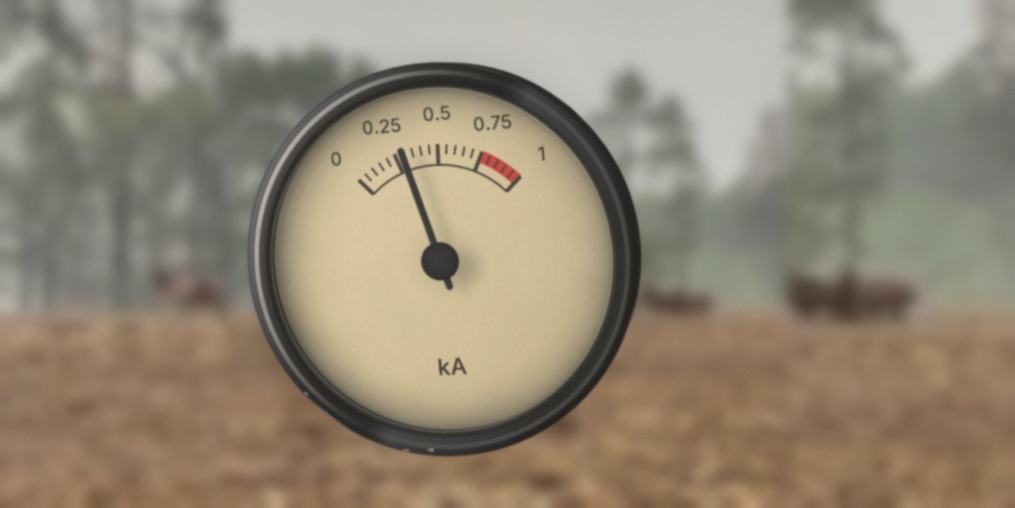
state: 0.3 kA
